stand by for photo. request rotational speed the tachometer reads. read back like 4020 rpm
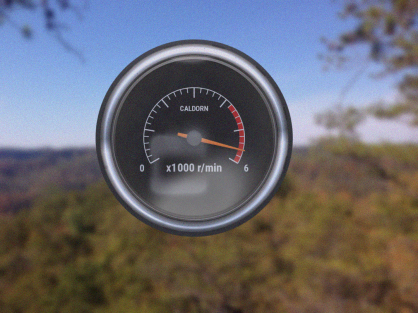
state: 5600 rpm
